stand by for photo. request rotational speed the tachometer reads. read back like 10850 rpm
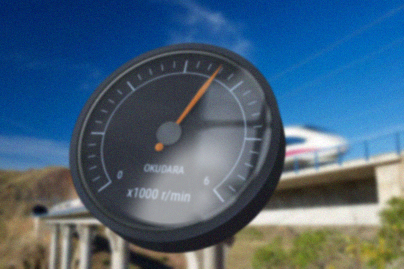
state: 3600 rpm
